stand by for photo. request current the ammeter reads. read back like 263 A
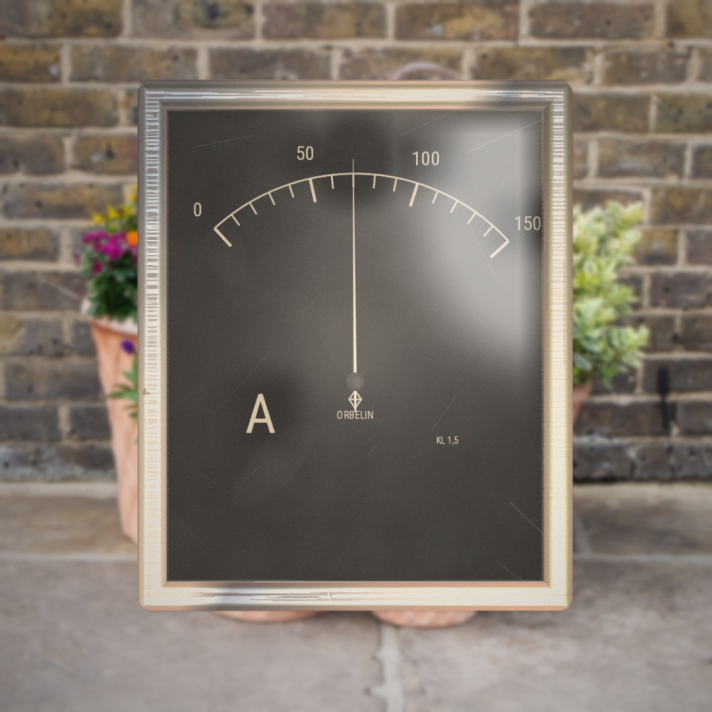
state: 70 A
